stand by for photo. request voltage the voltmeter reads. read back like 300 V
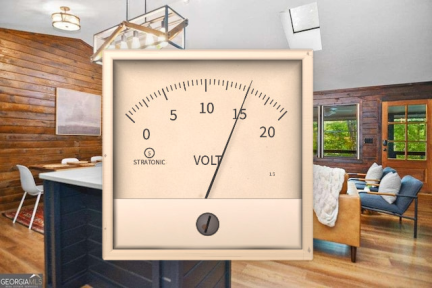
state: 15 V
